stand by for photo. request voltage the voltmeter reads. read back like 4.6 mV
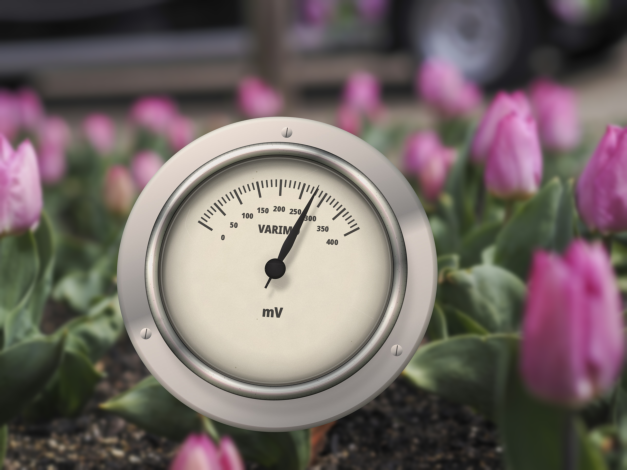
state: 280 mV
